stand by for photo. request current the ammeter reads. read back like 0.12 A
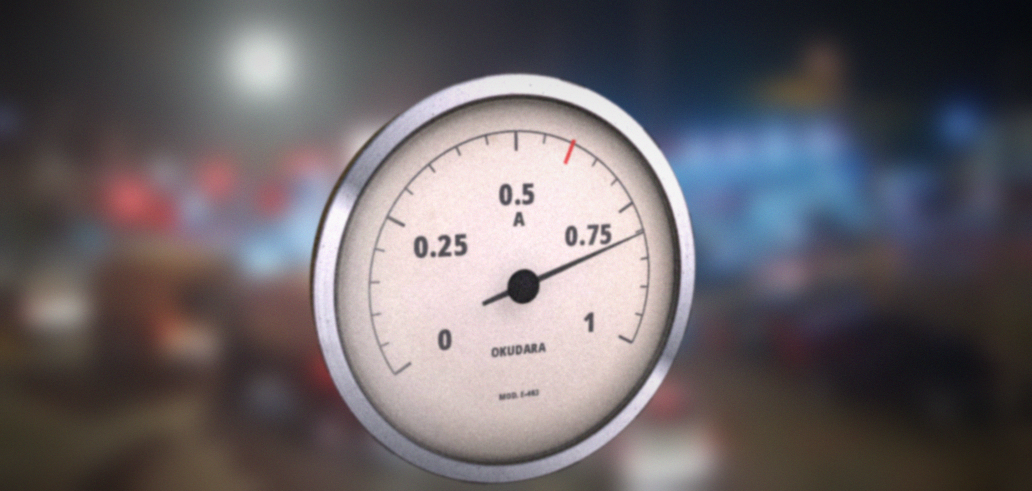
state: 0.8 A
